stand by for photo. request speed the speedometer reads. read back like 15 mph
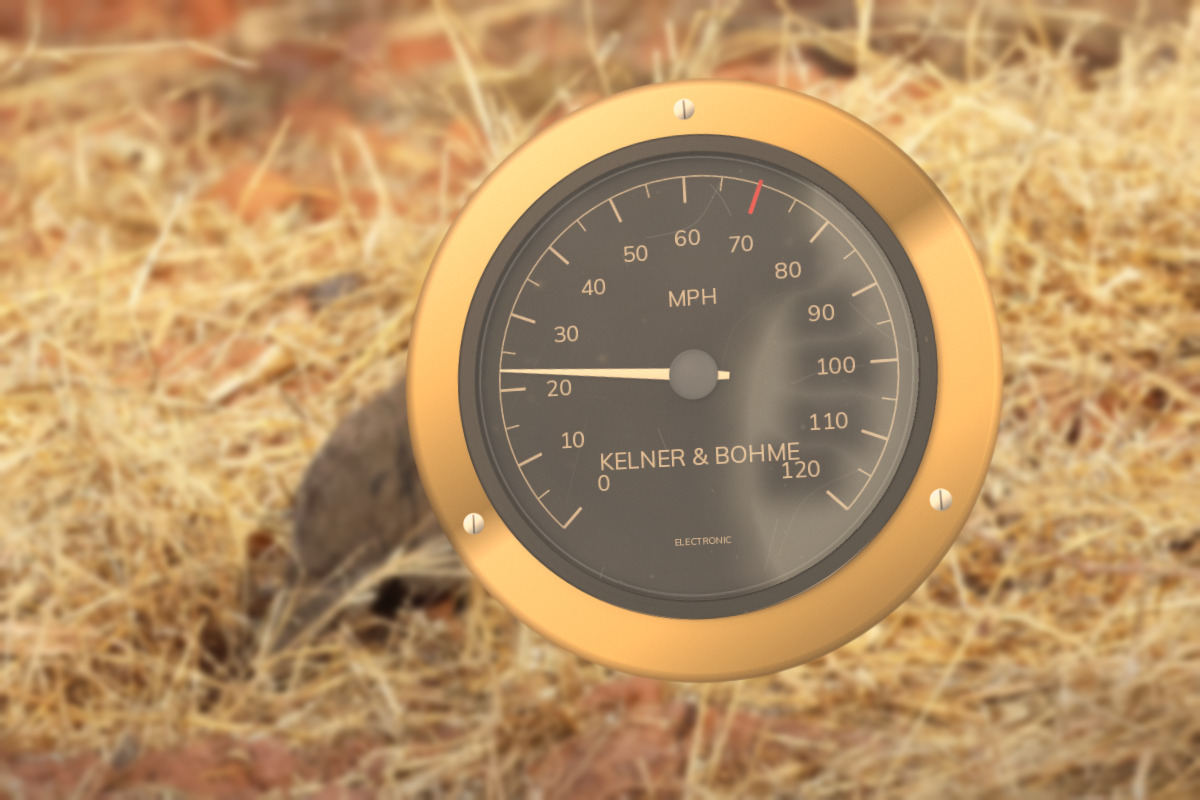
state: 22.5 mph
